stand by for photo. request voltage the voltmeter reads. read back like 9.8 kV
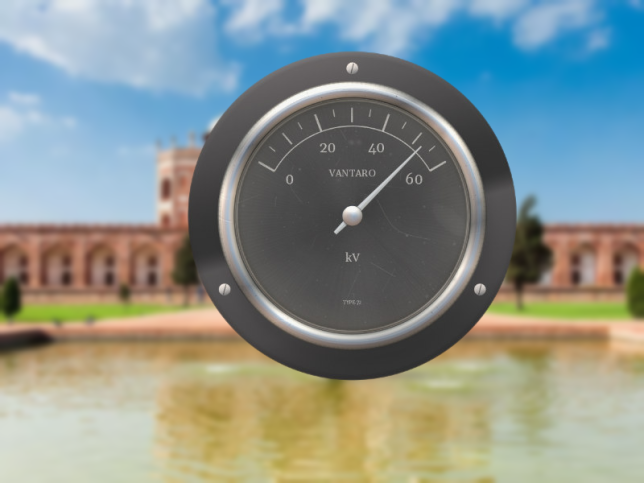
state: 52.5 kV
